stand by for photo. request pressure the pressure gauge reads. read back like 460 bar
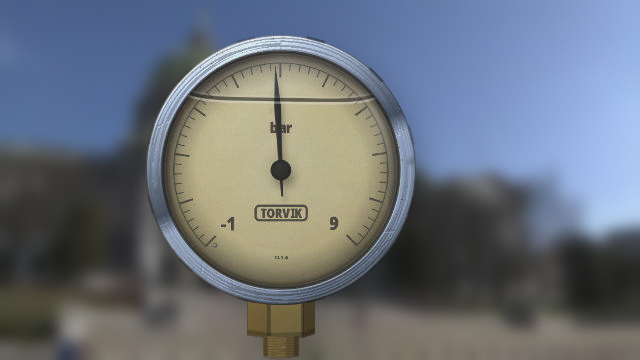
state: 3.9 bar
